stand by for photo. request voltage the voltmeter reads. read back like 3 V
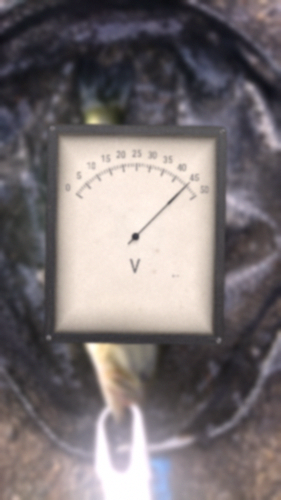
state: 45 V
